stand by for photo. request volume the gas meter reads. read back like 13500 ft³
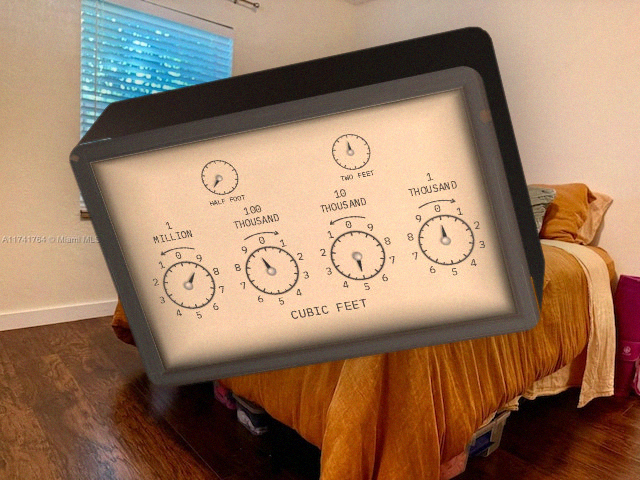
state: 895000 ft³
